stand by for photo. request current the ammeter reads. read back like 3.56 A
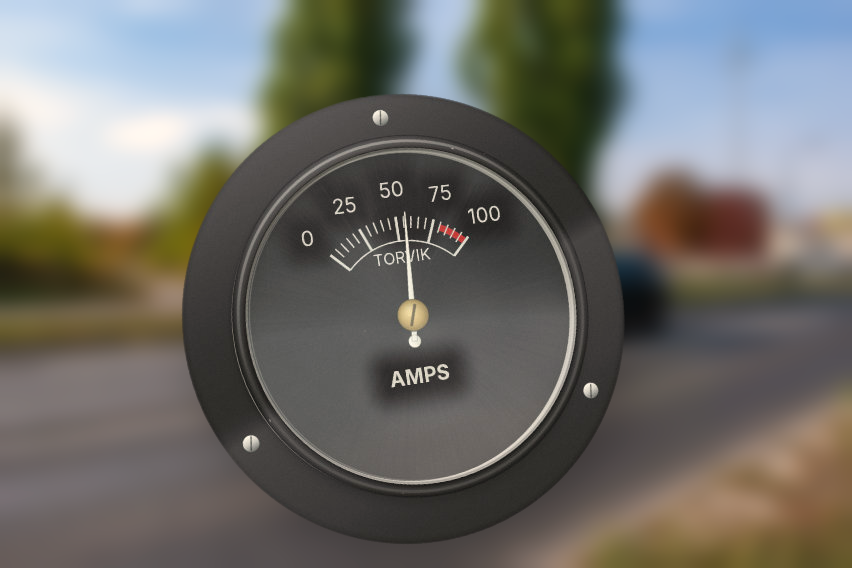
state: 55 A
